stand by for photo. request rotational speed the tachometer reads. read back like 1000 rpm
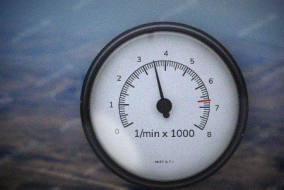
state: 3500 rpm
